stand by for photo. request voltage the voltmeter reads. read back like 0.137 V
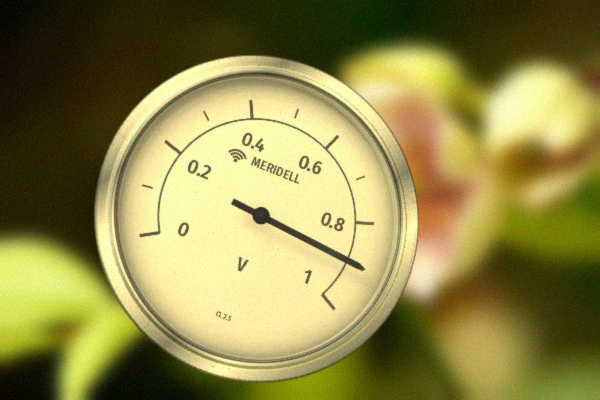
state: 0.9 V
